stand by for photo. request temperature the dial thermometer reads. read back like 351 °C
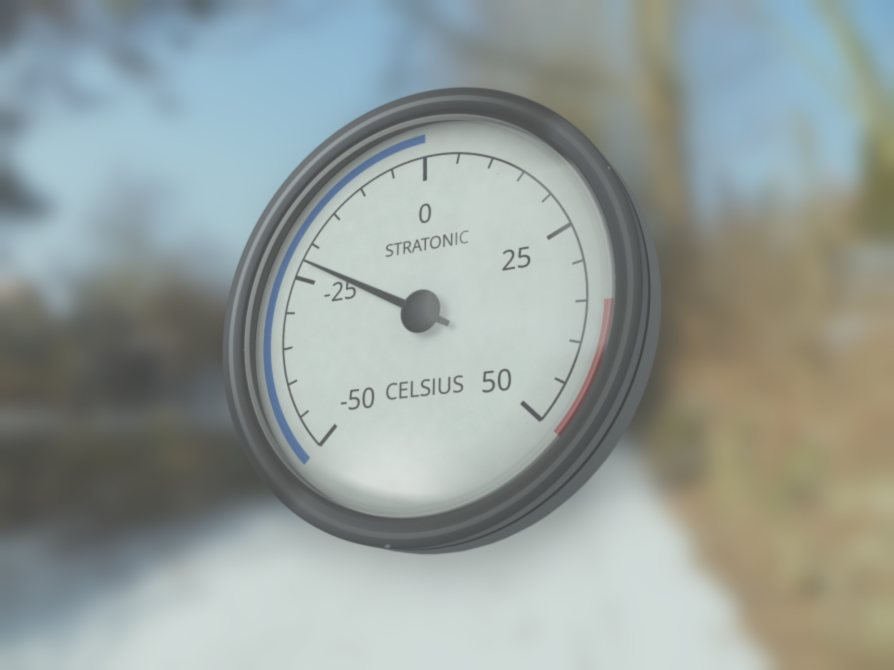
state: -22.5 °C
